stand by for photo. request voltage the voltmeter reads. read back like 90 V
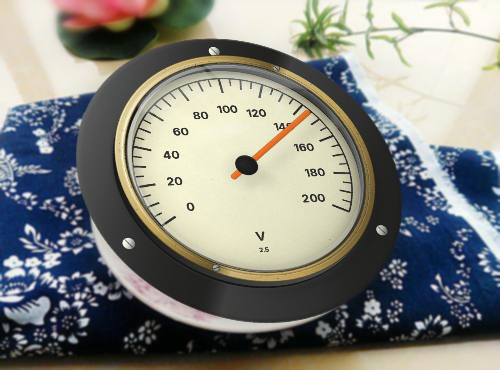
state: 145 V
